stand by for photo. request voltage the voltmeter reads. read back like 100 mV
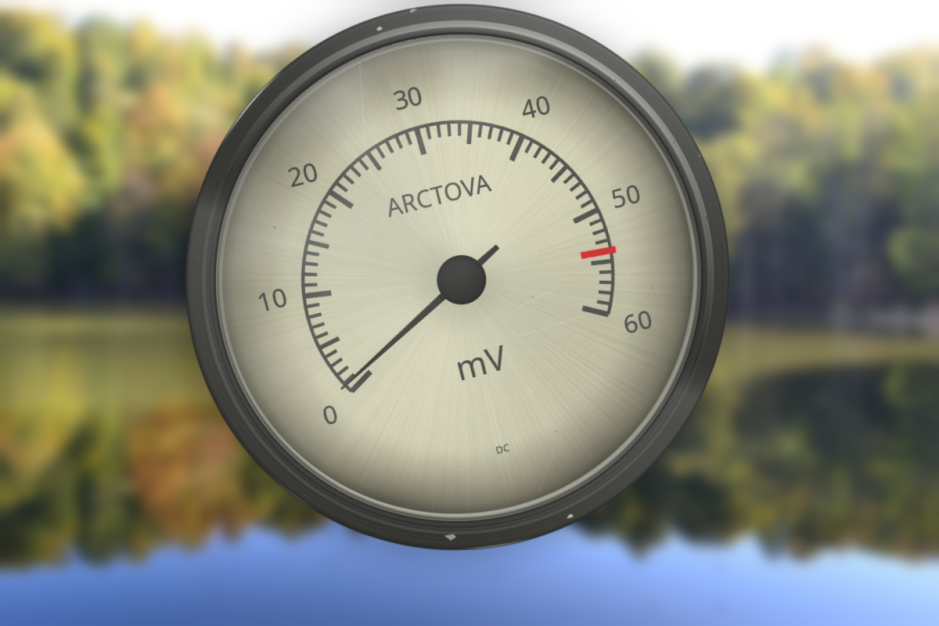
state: 1 mV
